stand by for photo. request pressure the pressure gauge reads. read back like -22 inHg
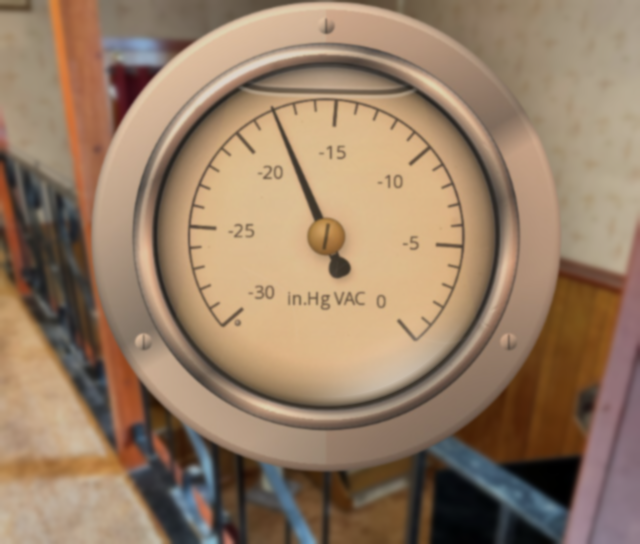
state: -18 inHg
